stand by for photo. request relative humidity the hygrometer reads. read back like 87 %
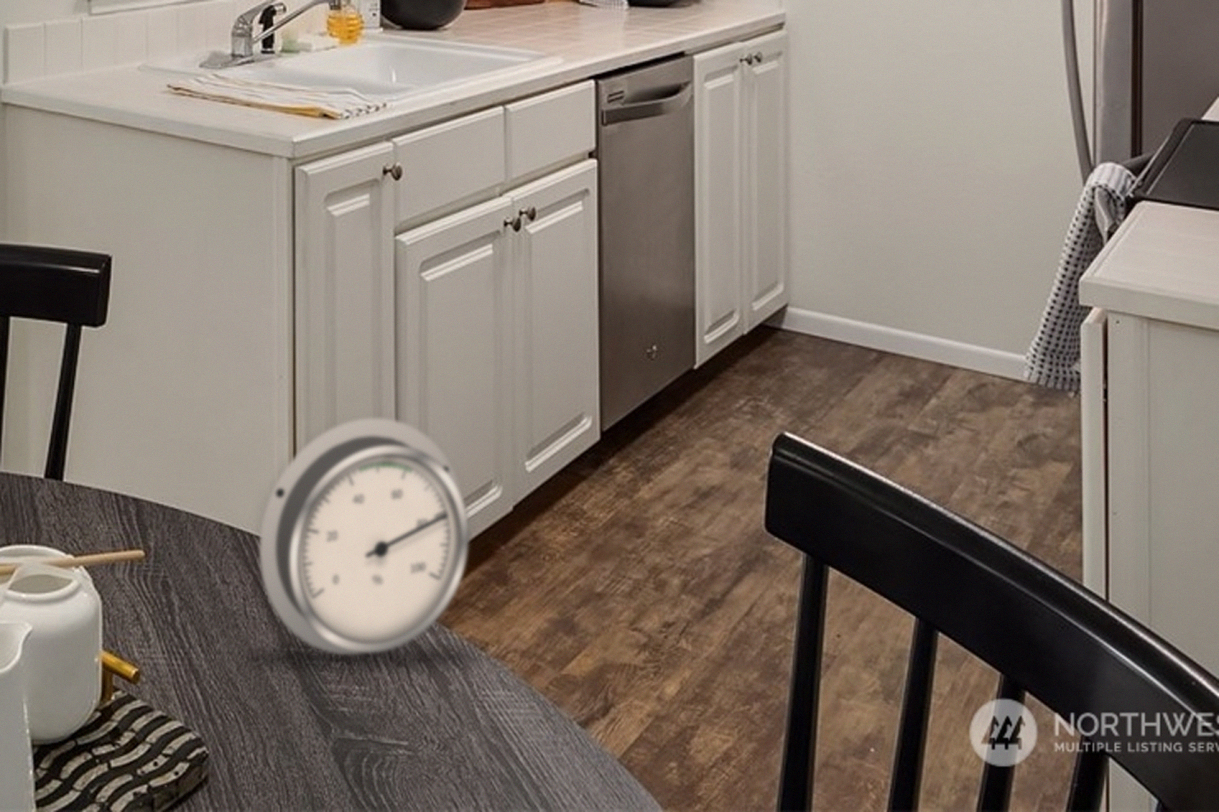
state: 80 %
